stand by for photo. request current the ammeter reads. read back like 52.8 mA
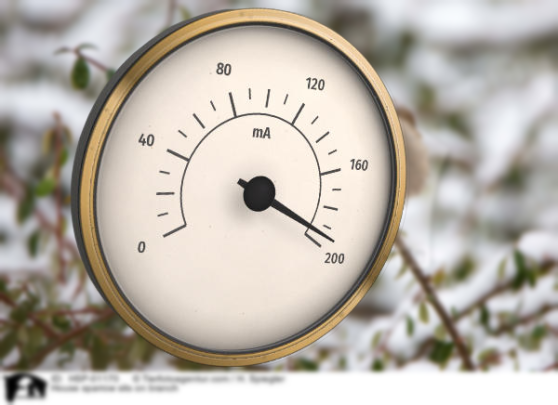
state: 195 mA
